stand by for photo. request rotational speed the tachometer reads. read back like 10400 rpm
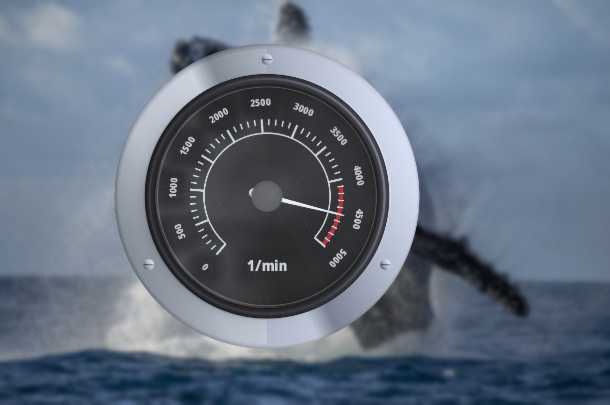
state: 4500 rpm
